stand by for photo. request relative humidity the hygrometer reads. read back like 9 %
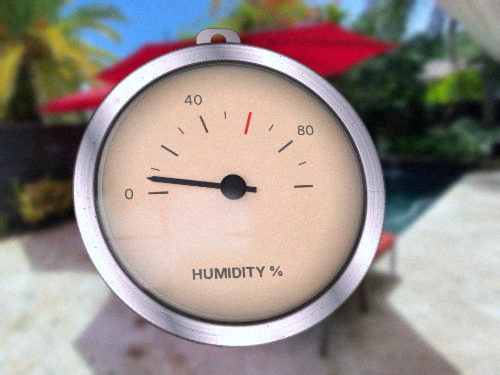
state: 5 %
